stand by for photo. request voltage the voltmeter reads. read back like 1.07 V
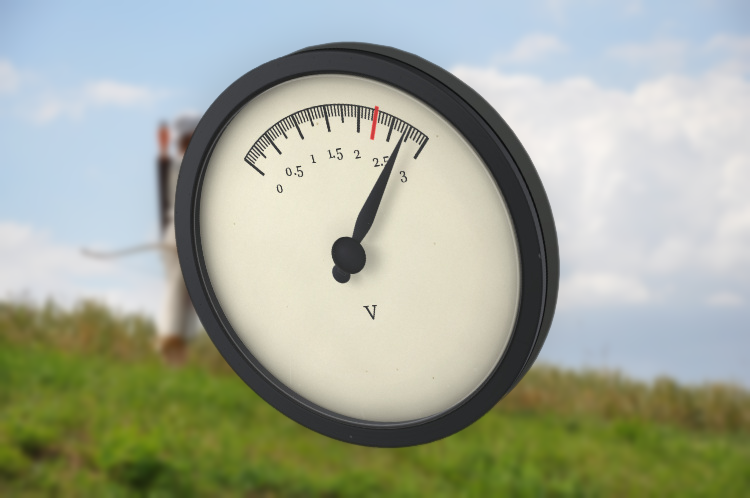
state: 2.75 V
